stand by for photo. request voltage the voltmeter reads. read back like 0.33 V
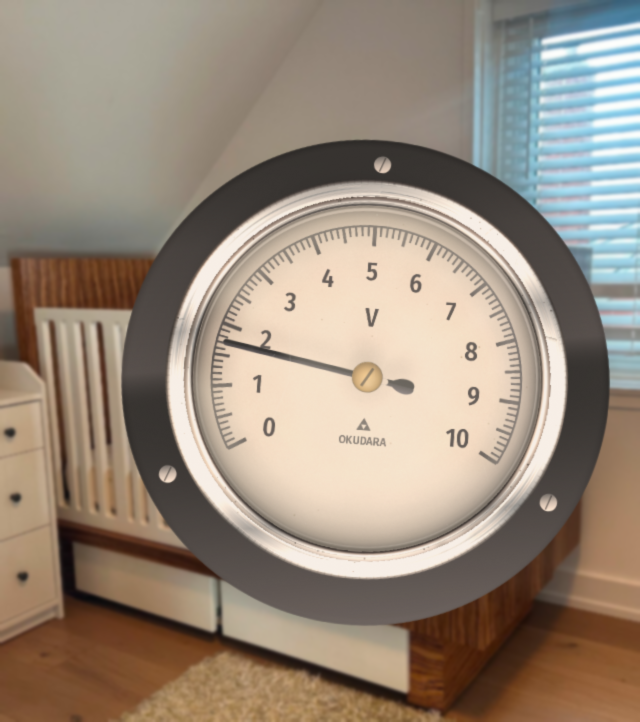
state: 1.7 V
